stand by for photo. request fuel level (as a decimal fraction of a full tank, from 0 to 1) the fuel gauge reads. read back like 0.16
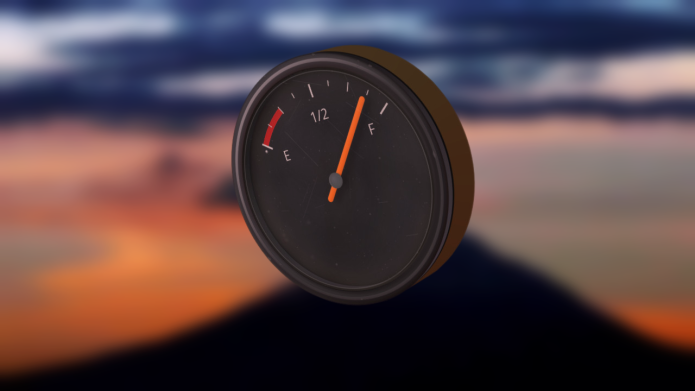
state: 0.875
